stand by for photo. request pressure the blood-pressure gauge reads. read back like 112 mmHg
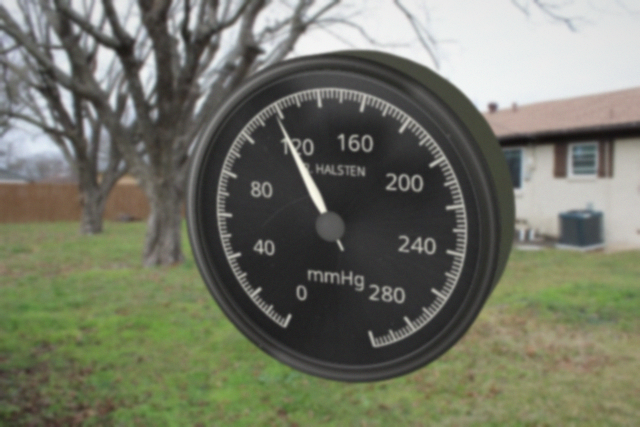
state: 120 mmHg
